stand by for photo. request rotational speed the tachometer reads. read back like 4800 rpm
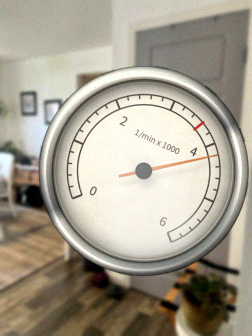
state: 4200 rpm
